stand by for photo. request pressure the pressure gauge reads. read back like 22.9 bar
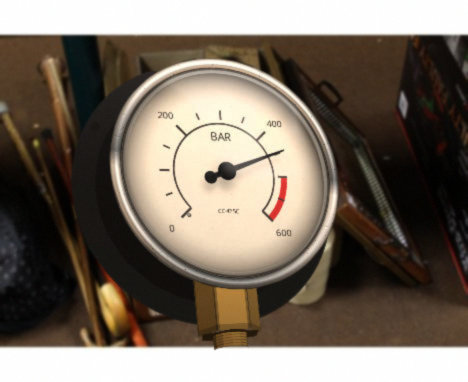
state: 450 bar
